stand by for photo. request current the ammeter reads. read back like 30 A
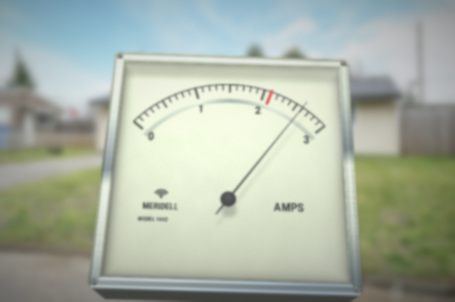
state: 2.6 A
